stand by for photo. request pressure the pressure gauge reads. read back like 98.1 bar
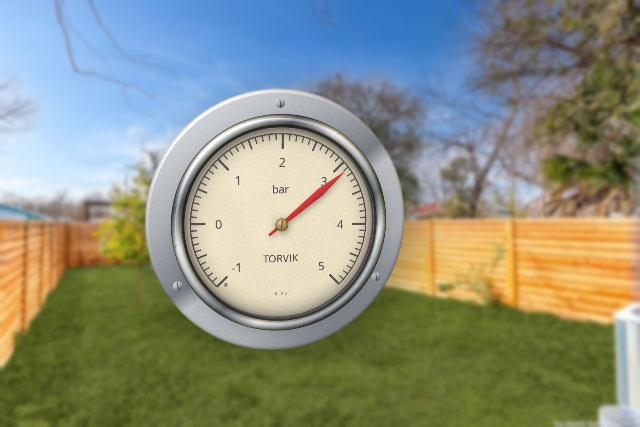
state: 3.1 bar
